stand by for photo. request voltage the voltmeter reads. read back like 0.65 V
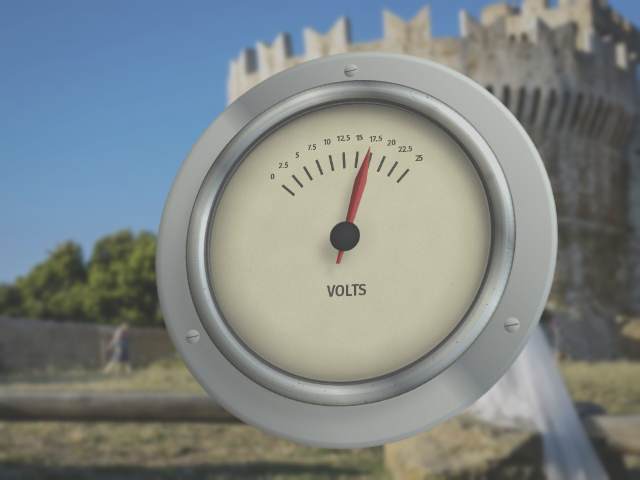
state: 17.5 V
